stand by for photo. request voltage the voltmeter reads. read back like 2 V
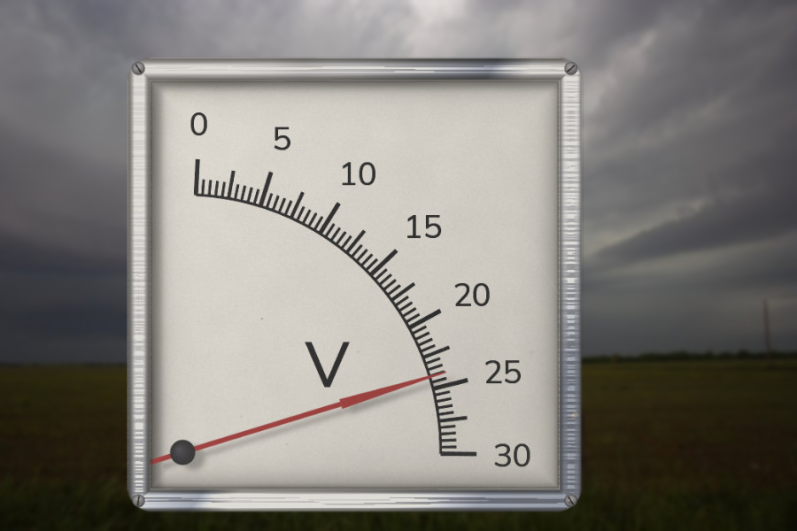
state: 24 V
